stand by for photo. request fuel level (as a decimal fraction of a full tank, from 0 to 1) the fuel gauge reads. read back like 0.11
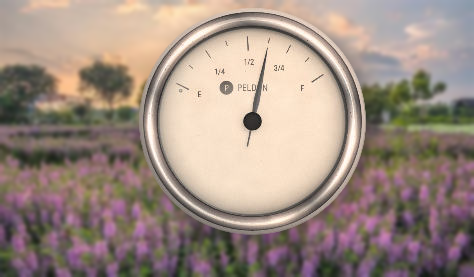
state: 0.625
